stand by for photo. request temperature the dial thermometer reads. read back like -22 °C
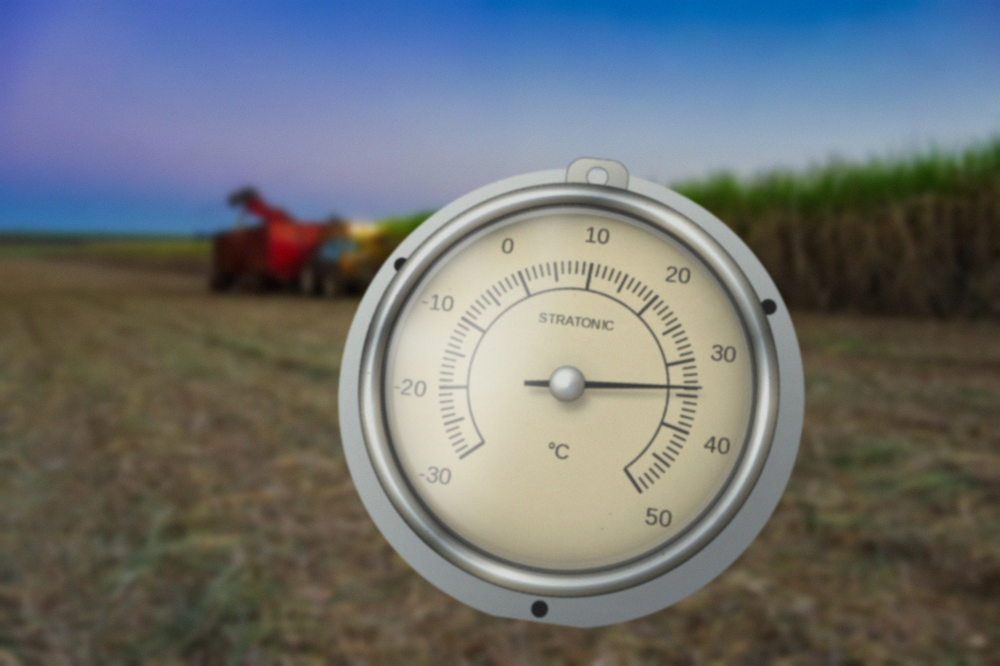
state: 34 °C
